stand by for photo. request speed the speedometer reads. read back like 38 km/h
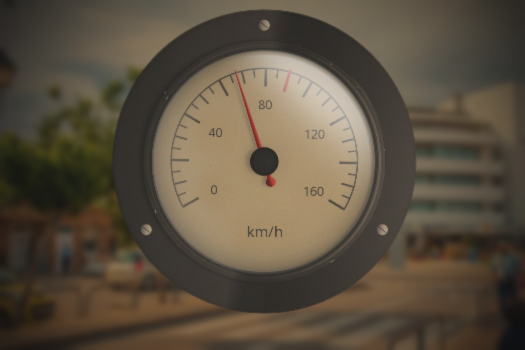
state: 67.5 km/h
